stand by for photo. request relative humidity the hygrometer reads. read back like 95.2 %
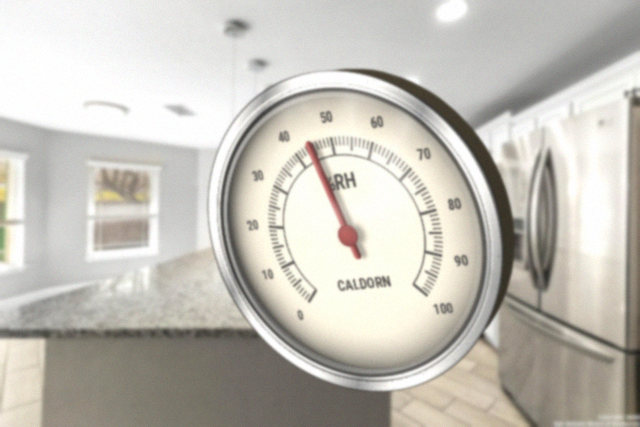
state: 45 %
